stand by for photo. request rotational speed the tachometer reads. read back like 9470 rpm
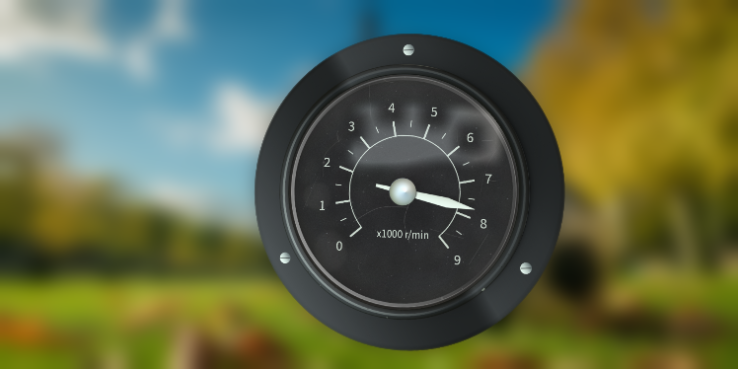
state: 7750 rpm
